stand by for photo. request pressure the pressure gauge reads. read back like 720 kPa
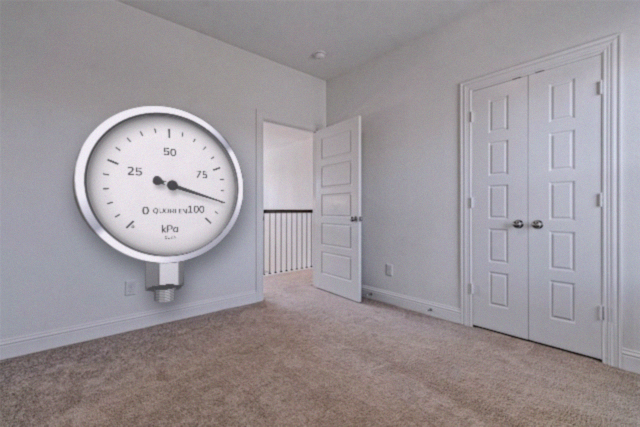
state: 90 kPa
